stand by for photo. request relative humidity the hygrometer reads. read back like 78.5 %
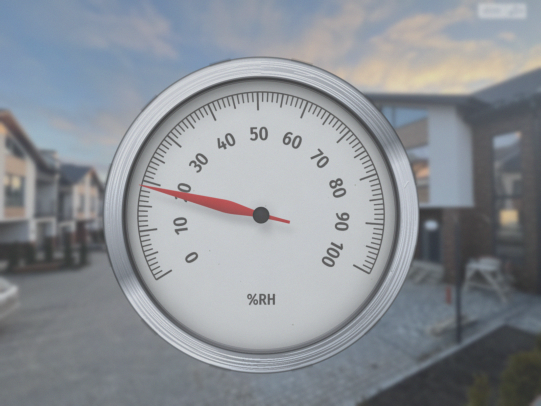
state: 19 %
